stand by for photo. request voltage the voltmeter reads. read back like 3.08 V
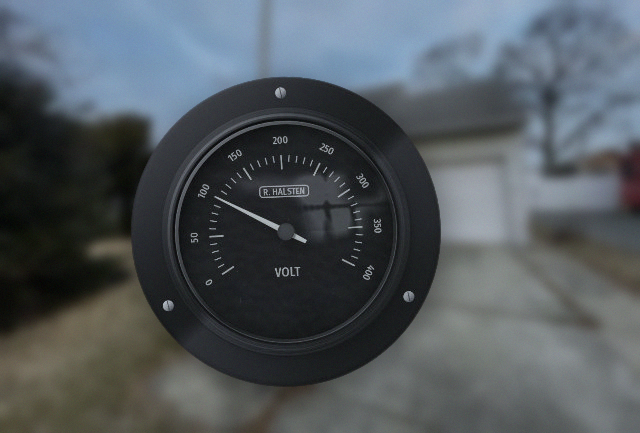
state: 100 V
